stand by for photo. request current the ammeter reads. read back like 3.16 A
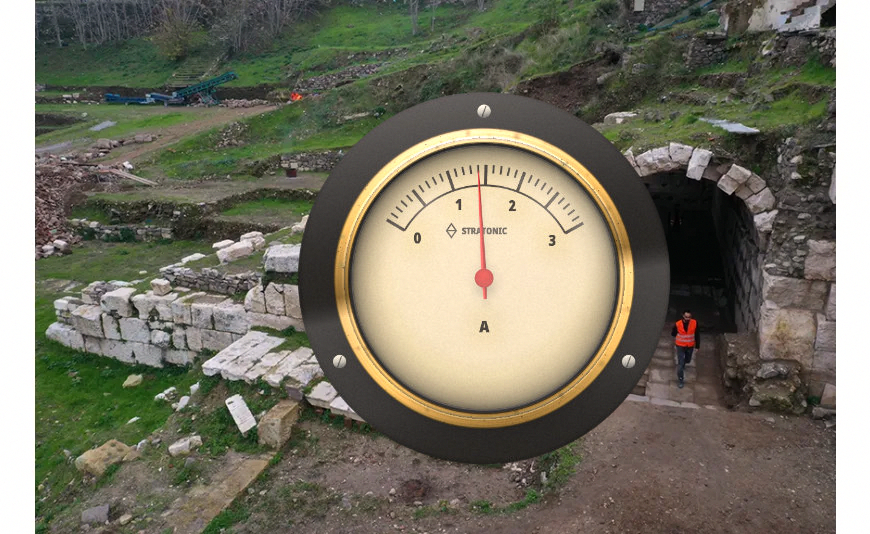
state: 1.4 A
